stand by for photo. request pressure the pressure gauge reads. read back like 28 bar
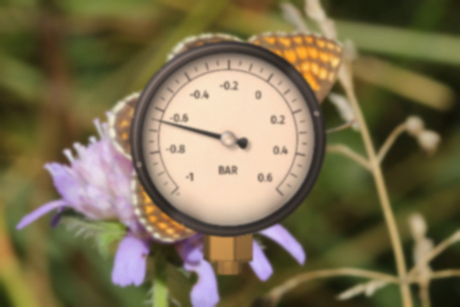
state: -0.65 bar
